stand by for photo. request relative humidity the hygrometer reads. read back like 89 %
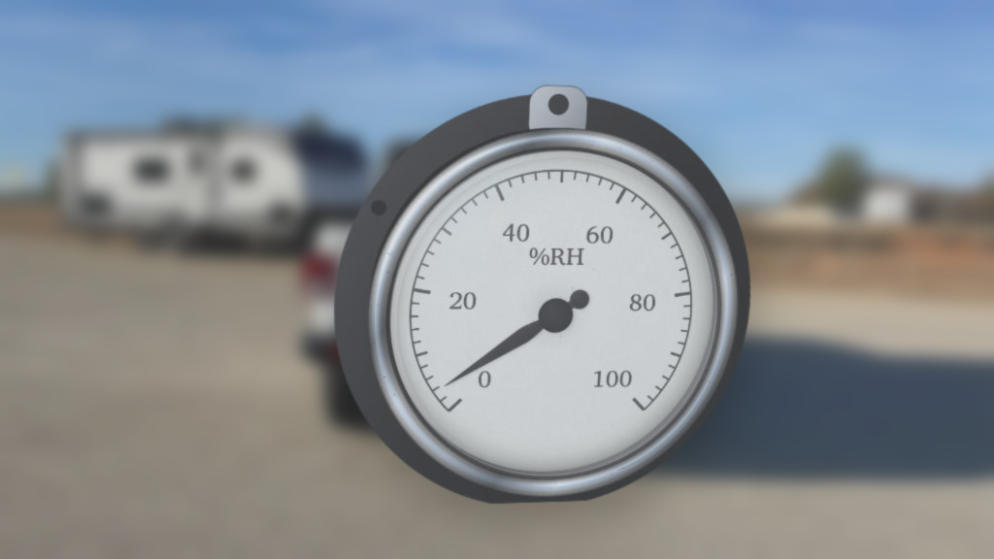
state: 4 %
